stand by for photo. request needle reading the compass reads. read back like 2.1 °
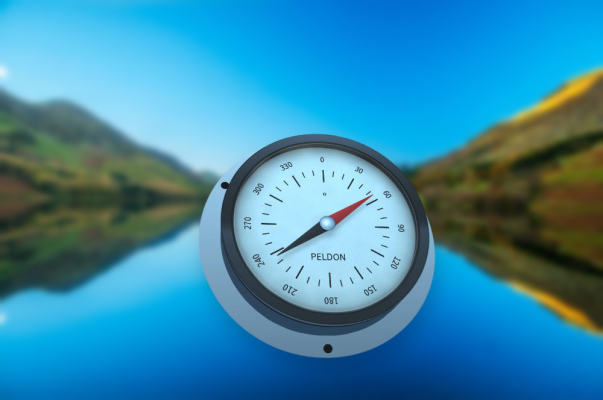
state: 55 °
